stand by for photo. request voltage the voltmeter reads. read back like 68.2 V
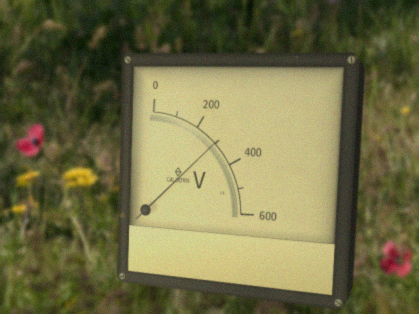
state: 300 V
